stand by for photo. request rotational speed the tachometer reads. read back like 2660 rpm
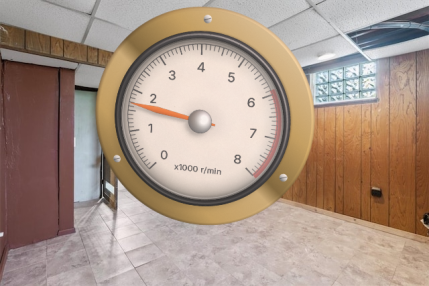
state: 1700 rpm
